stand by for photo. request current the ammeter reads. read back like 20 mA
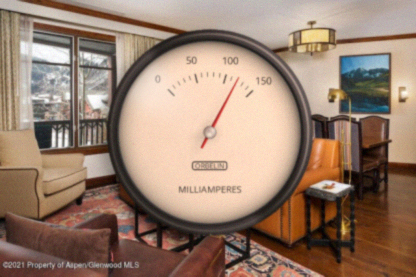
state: 120 mA
